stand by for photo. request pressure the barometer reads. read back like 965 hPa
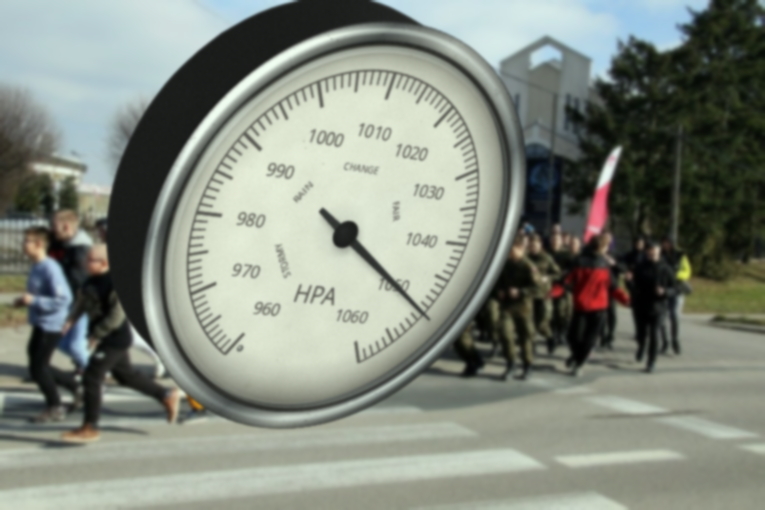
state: 1050 hPa
